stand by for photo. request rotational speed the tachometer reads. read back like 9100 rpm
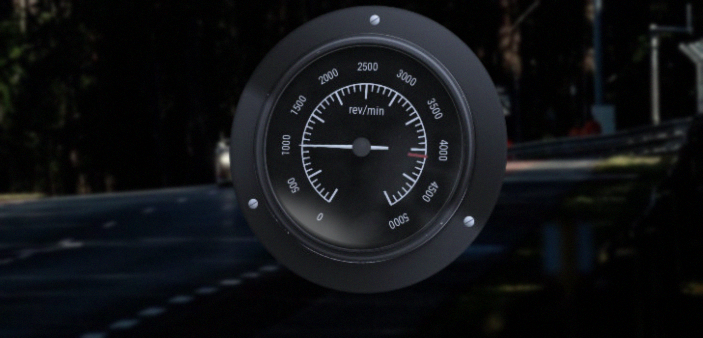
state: 1000 rpm
